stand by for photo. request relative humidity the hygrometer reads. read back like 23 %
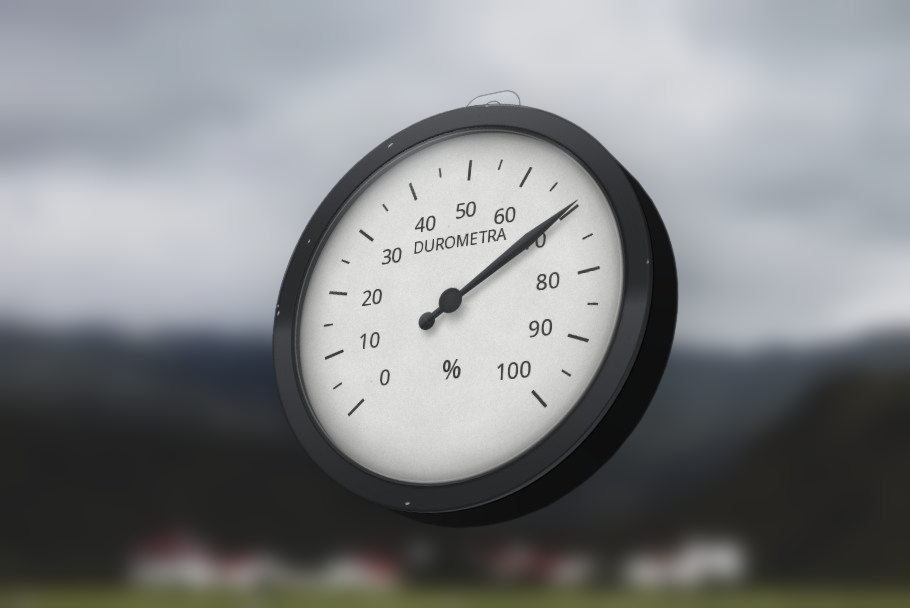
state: 70 %
